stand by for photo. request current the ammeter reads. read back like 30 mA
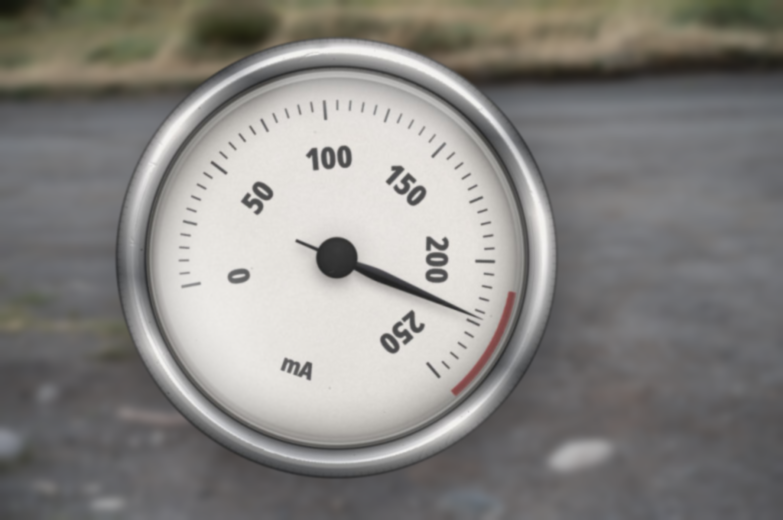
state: 222.5 mA
